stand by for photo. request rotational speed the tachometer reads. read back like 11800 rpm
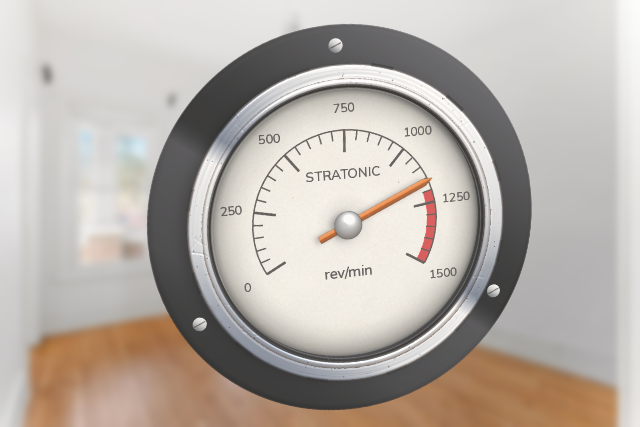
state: 1150 rpm
